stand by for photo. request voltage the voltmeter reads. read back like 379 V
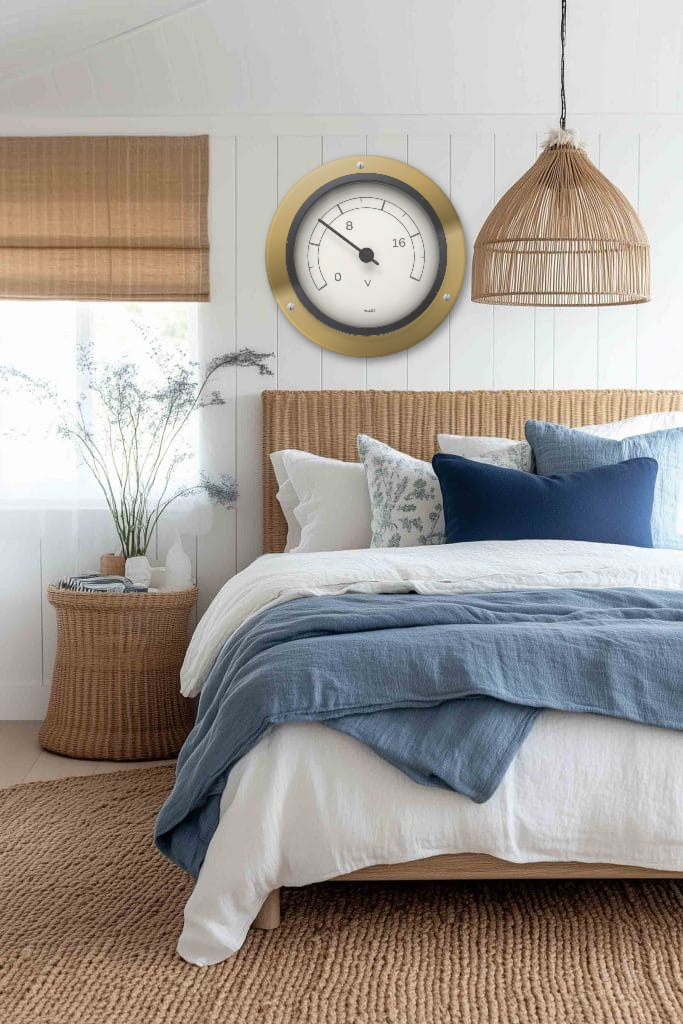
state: 6 V
